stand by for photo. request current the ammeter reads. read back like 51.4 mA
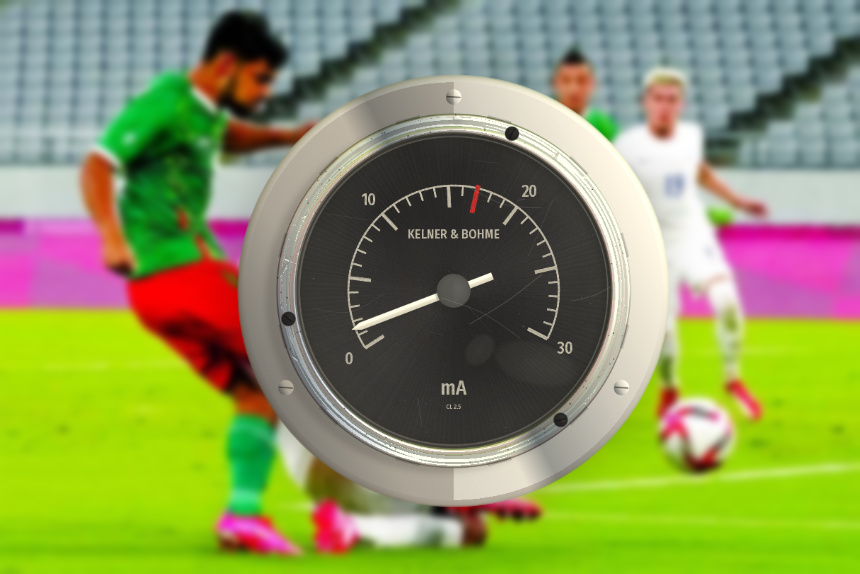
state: 1.5 mA
